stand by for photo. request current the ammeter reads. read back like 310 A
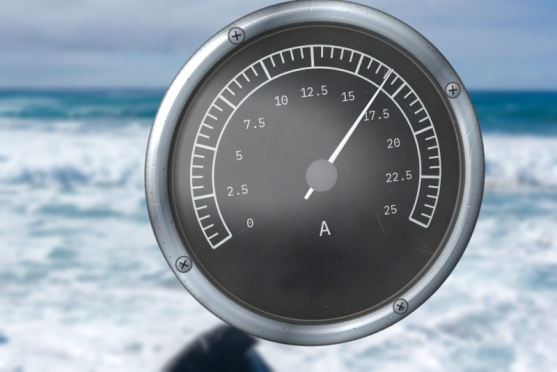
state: 16.5 A
